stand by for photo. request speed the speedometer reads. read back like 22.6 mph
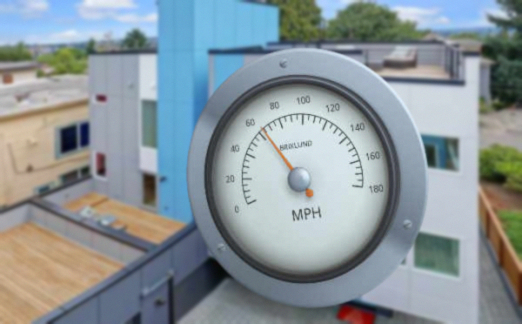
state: 65 mph
